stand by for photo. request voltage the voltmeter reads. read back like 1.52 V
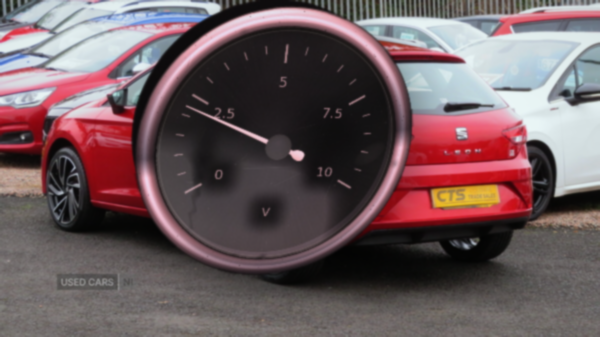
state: 2.25 V
